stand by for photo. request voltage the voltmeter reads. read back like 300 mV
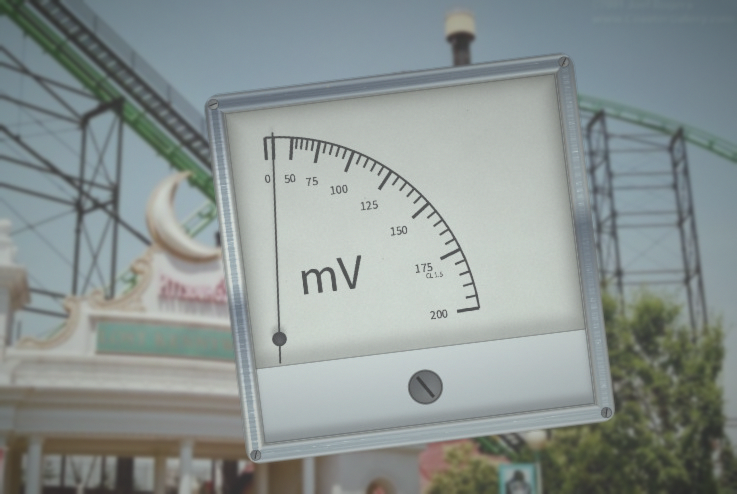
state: 25 mV
